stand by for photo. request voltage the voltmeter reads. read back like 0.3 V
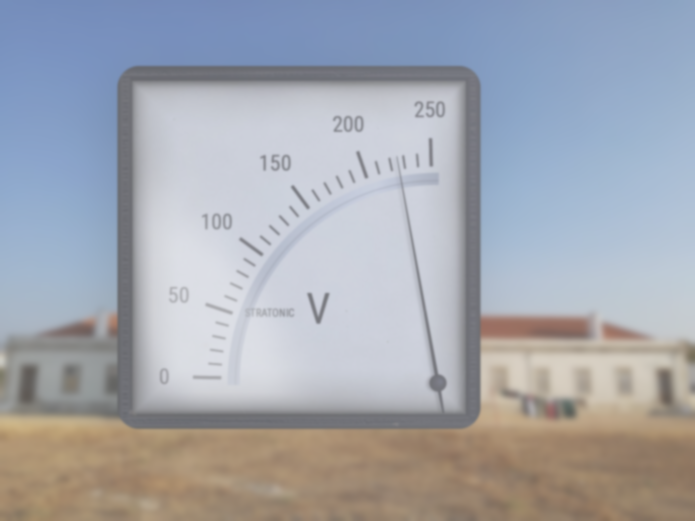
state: 225 V
